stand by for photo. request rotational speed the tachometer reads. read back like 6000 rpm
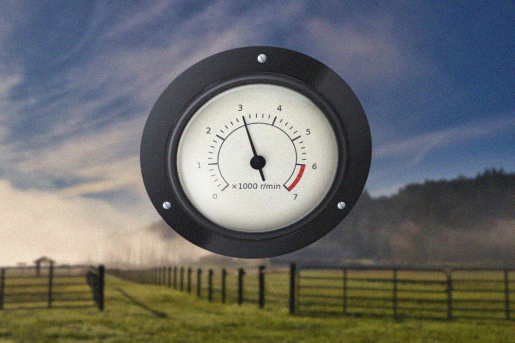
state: 3000 rpm
